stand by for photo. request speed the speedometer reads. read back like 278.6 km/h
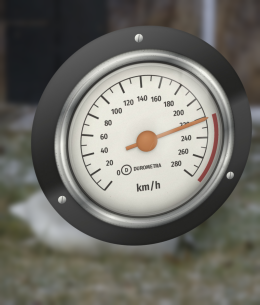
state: 220 km/h
